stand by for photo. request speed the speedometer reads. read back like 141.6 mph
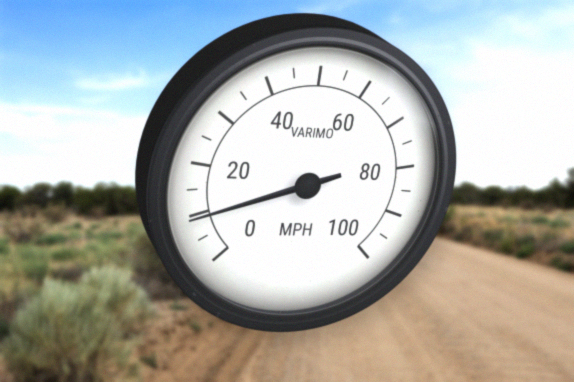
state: 10 mph
